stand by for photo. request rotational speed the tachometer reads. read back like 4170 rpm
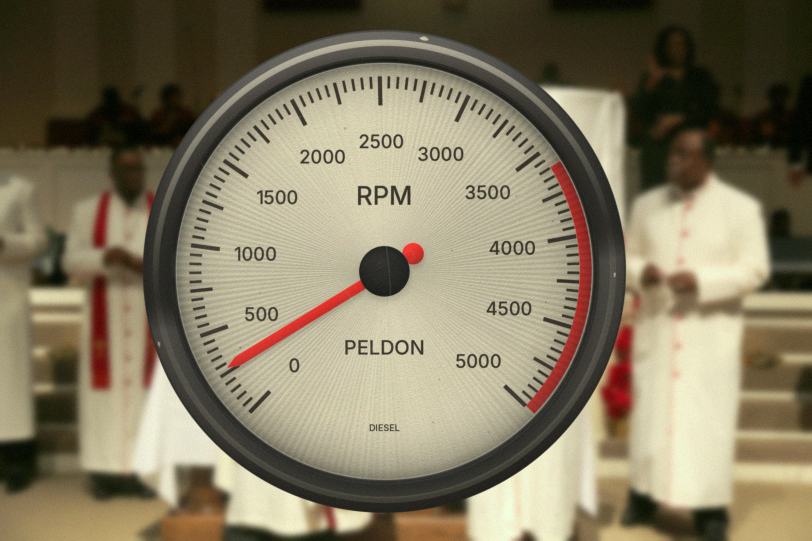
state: 275 rpm
